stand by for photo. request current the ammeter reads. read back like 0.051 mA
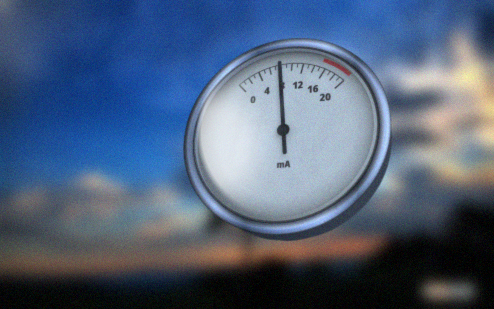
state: 8 mA
